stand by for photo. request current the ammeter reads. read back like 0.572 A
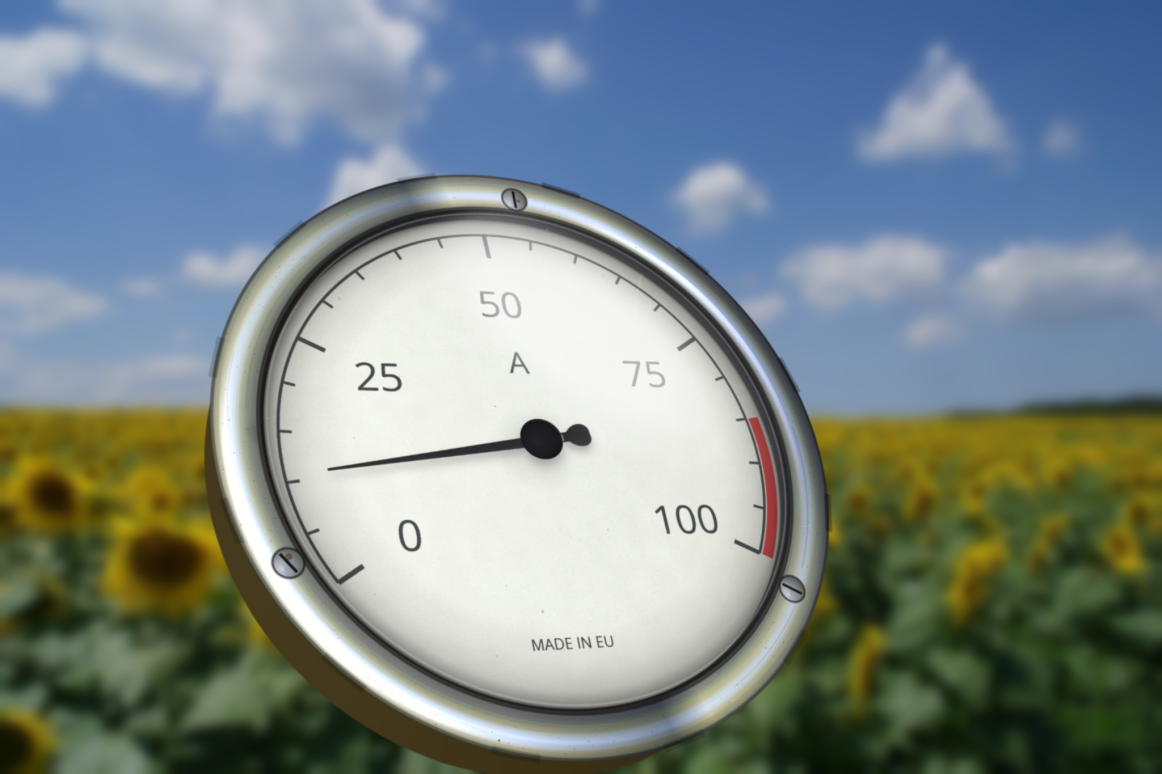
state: 10 A
